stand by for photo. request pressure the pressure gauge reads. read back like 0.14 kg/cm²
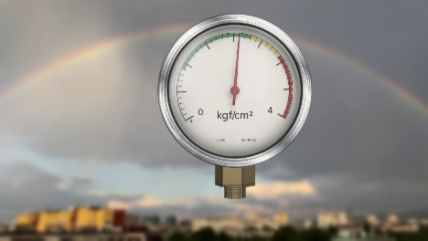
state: 2.1 kg/cm²
